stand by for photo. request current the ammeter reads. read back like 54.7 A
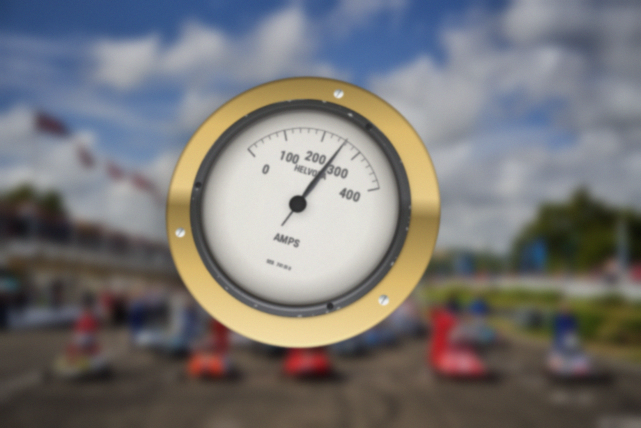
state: 260 A
